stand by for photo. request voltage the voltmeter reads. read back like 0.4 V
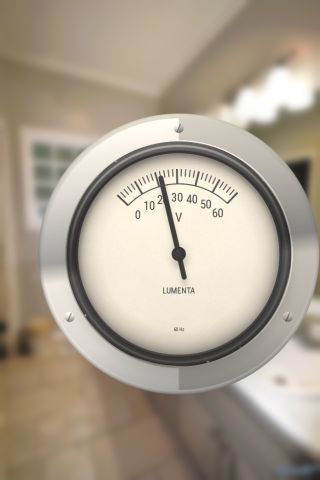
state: 22 V
